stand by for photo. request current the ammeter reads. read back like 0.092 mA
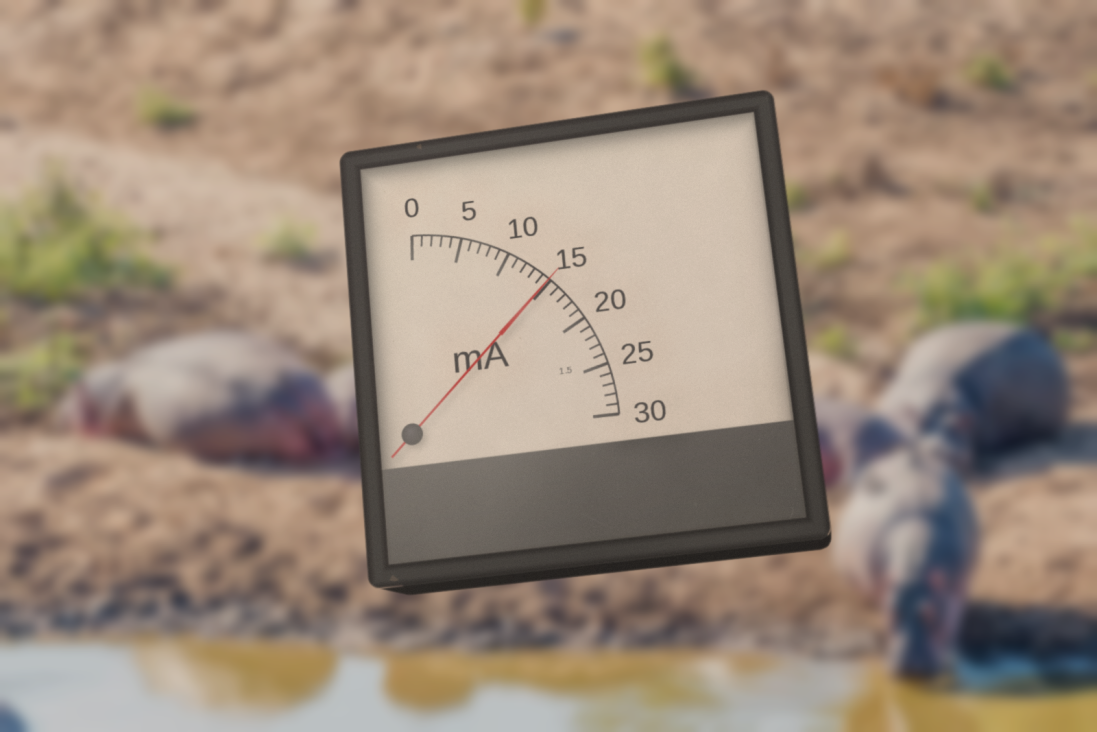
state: 15 mA
